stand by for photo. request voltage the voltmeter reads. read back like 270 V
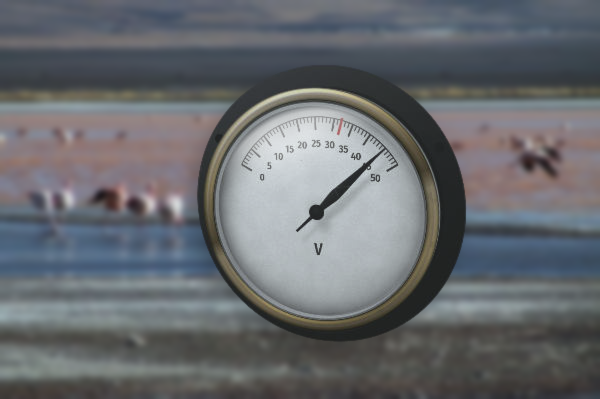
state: 45 V
